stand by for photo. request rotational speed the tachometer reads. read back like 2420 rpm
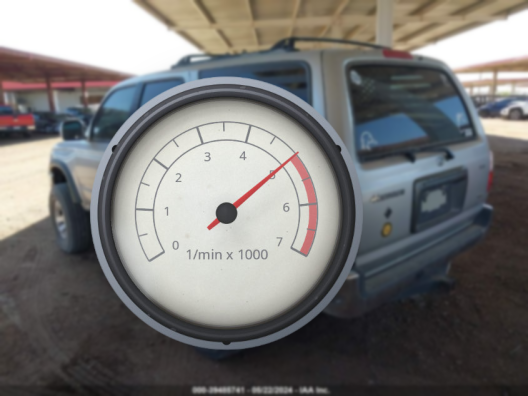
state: 5000 rpm
